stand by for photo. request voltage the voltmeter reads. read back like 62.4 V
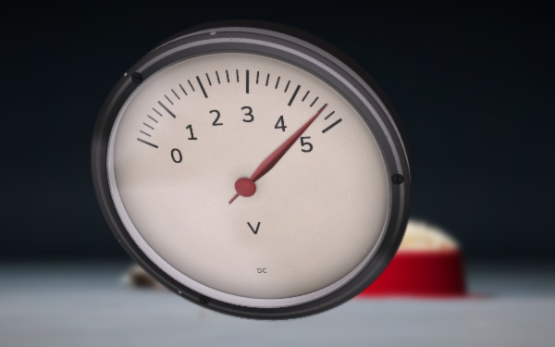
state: 4.6 V
